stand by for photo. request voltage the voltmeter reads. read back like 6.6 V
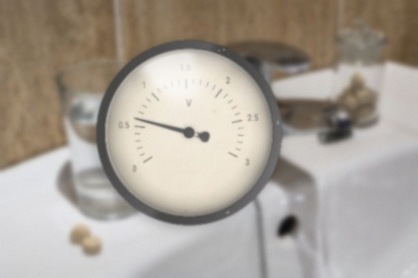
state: 0.6 V
